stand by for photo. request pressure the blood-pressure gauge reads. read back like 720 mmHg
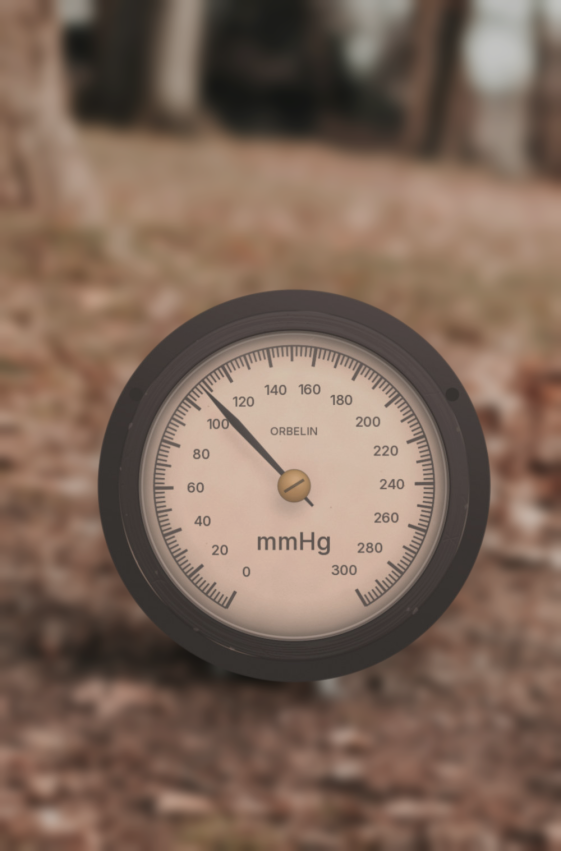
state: 108 mmHg
